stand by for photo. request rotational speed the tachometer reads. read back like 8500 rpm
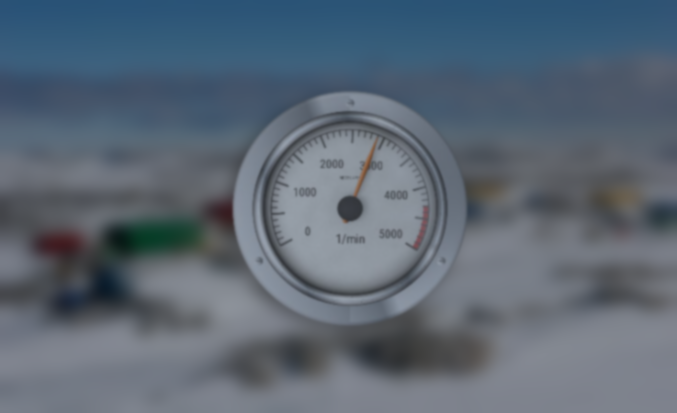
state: 2900 rpm
